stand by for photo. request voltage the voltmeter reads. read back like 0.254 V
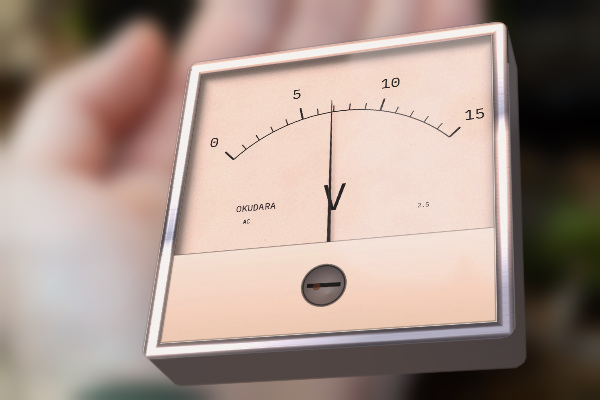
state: 7 V
